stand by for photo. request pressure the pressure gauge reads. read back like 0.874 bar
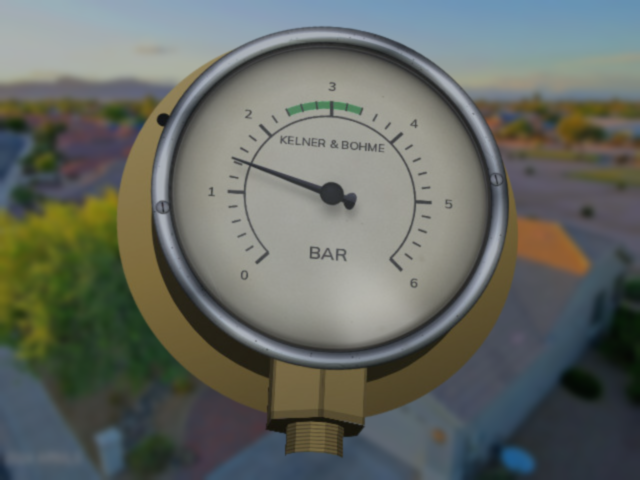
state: 1.4 bar
